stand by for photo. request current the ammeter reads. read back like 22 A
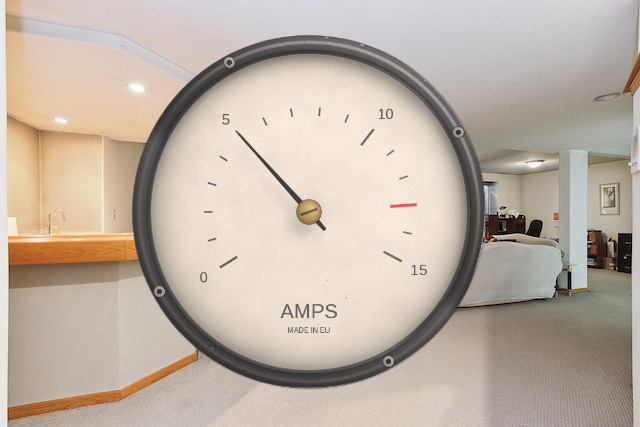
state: 5 A
